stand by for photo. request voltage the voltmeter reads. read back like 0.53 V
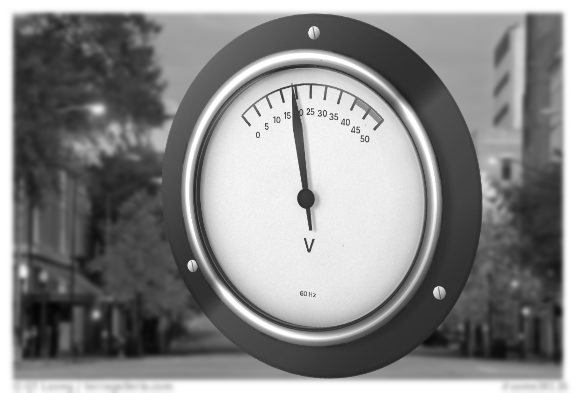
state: 20 V
